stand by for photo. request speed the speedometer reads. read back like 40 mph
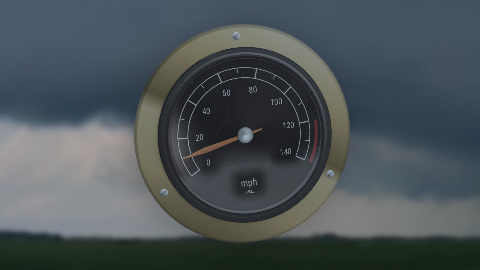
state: 10 mph
